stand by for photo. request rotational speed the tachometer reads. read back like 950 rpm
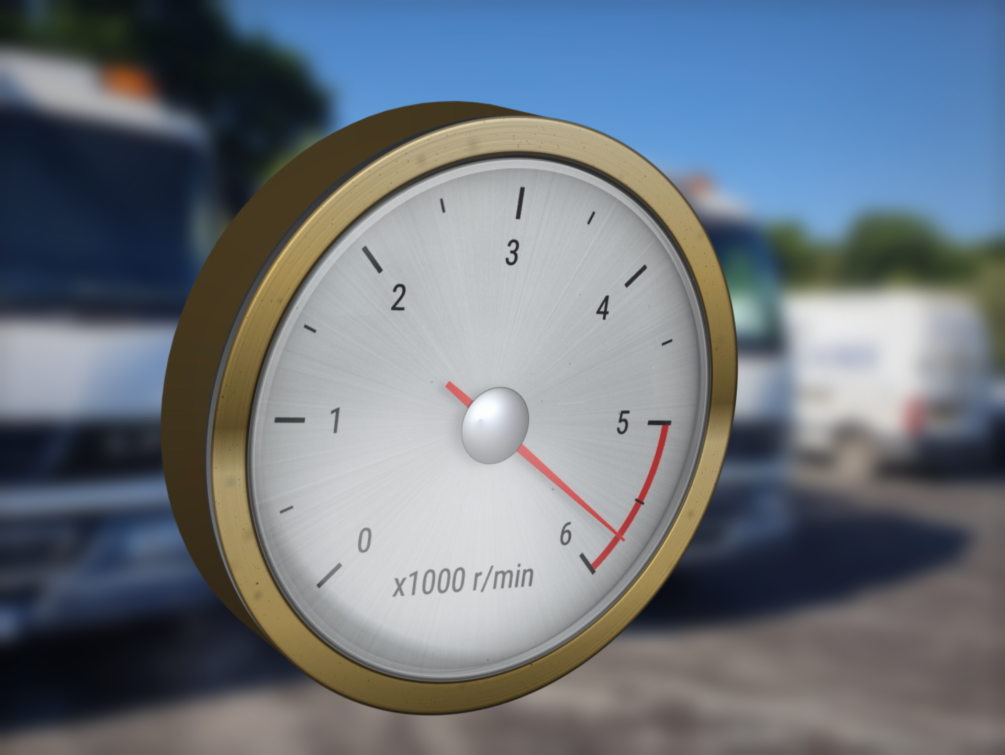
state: 5750 rpm
